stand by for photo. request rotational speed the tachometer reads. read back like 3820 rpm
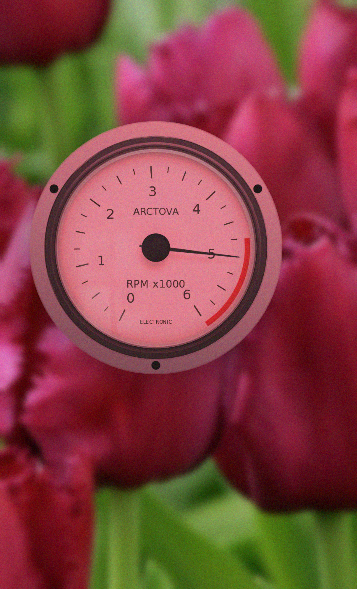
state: 5000 rpm
